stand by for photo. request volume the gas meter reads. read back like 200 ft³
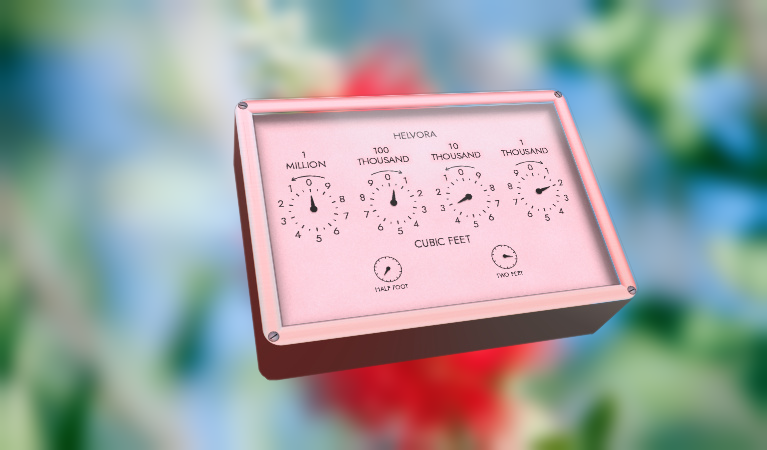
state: 3200 ft³
